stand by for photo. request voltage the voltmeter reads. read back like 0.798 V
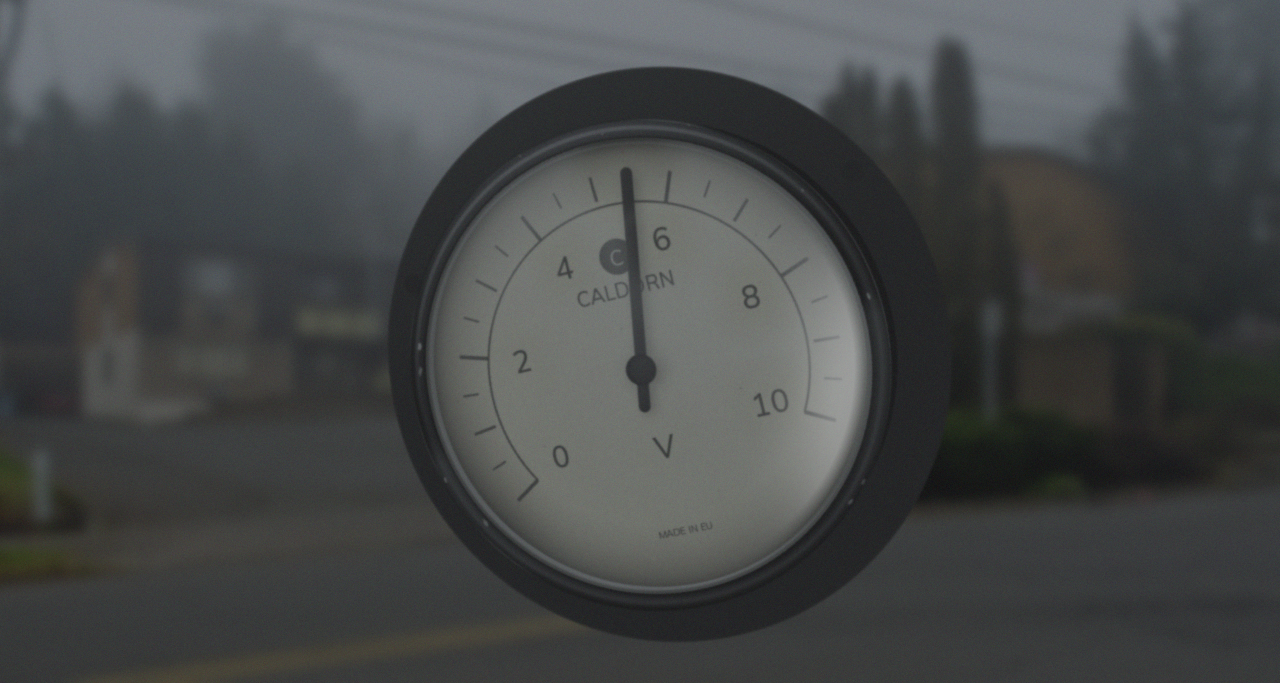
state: 5.5 V
